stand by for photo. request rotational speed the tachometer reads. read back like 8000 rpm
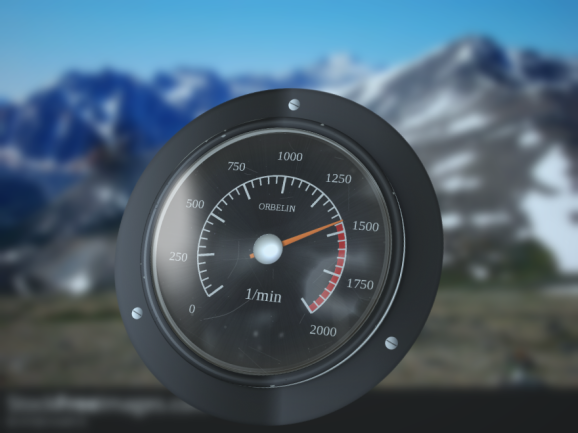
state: 1450 rpm
